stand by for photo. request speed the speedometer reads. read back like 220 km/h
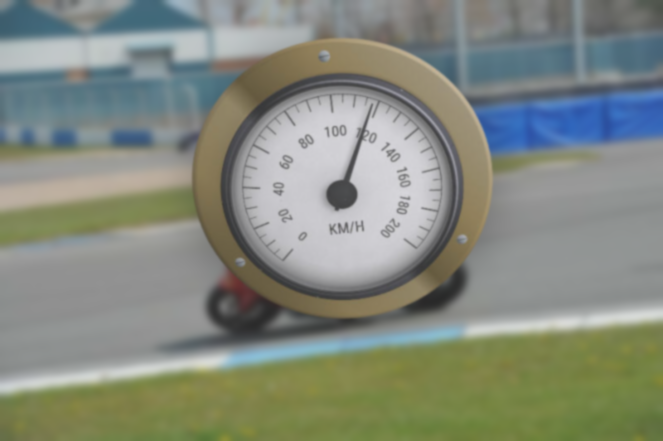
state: 117.5 km/h
